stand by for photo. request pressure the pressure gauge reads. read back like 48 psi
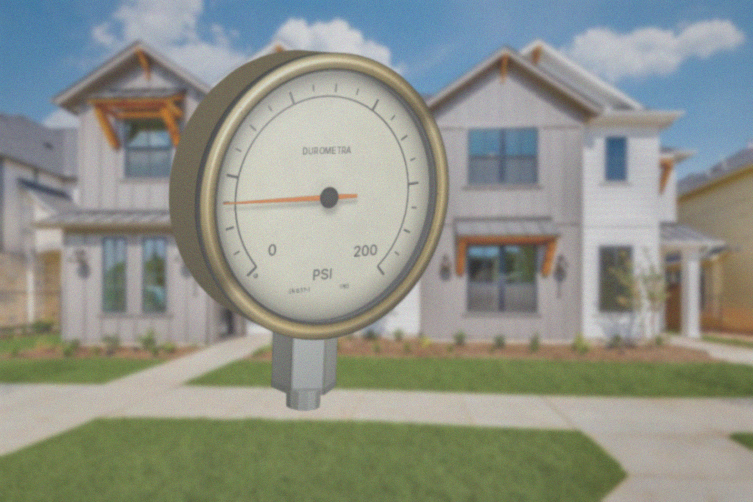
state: 30 psi
